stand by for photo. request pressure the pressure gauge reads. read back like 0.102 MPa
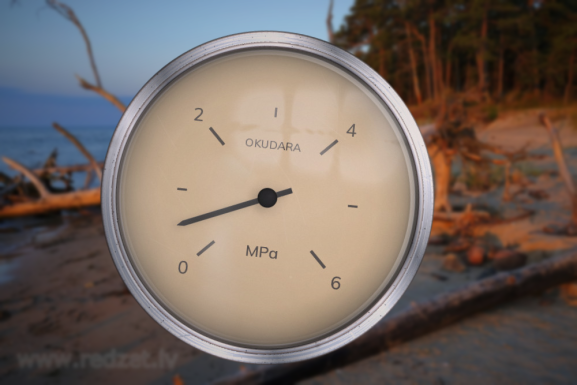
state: 0.5 MPa
